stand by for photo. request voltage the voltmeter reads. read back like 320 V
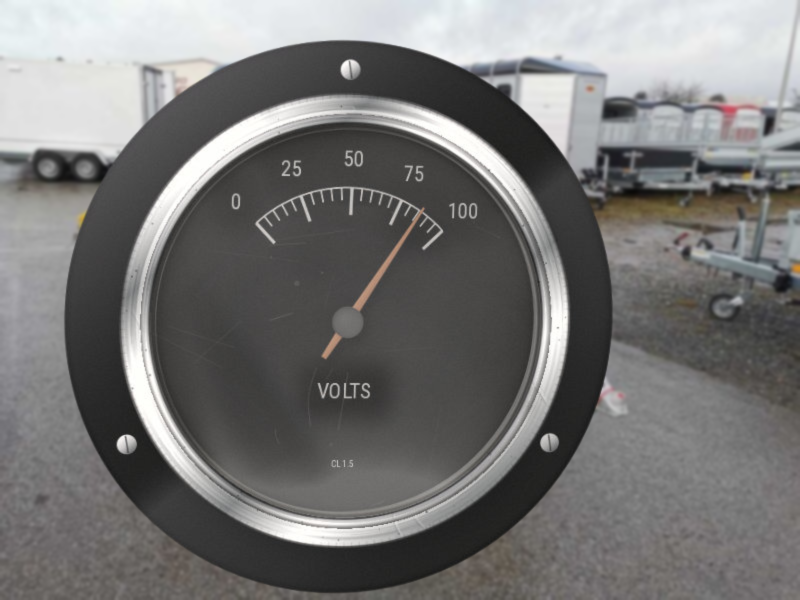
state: 85 V
